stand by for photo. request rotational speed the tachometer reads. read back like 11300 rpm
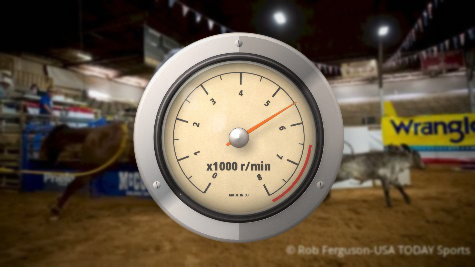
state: 5500 rpm
